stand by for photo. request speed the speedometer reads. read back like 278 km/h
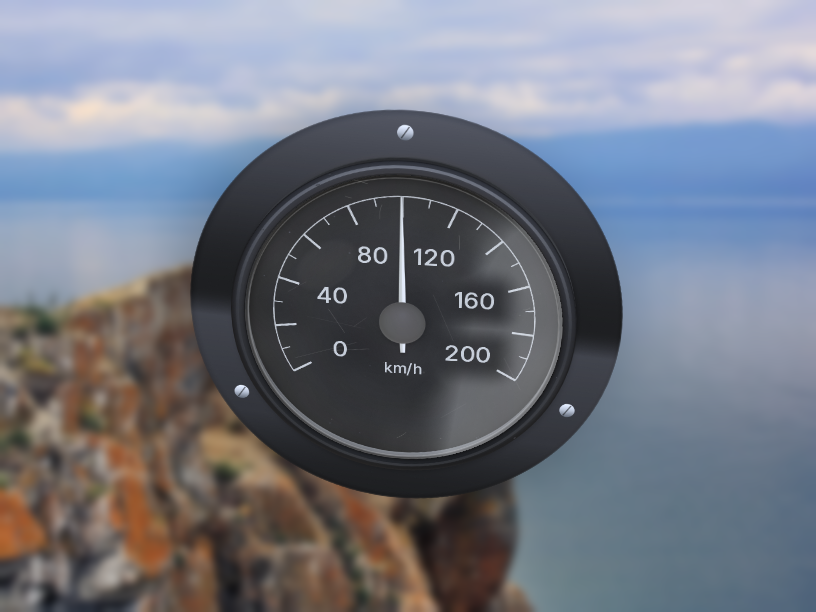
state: 100 km/h
